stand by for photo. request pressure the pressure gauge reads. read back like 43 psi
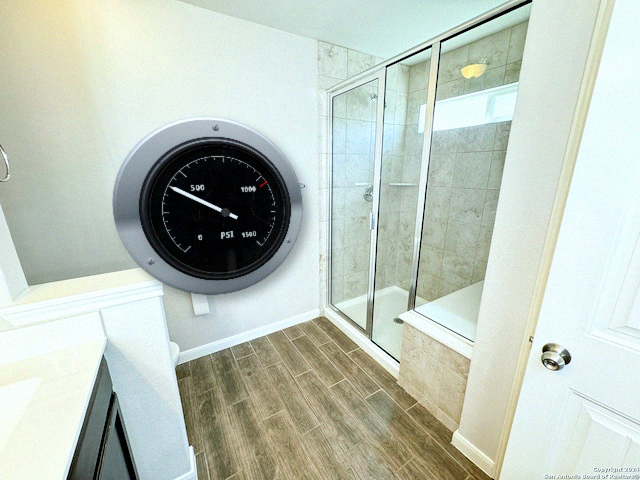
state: 400 psi
